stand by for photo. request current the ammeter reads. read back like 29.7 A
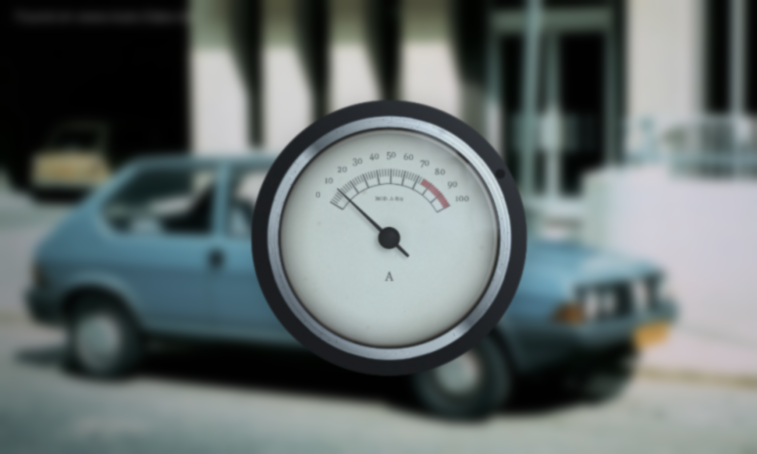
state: 10 A
